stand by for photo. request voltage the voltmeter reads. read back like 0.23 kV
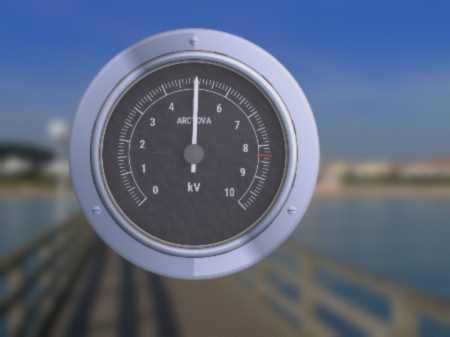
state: 5 kV
